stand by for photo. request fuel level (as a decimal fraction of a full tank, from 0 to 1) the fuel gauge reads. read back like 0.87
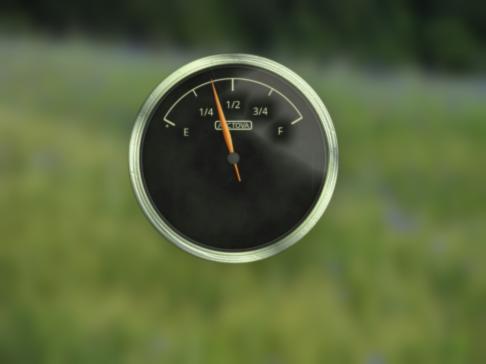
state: 0.375
